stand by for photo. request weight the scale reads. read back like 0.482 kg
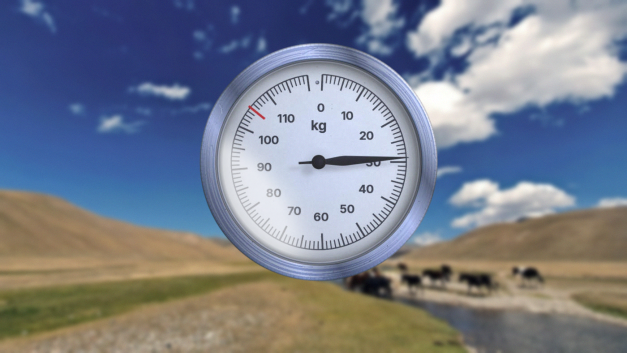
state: 29 kg
